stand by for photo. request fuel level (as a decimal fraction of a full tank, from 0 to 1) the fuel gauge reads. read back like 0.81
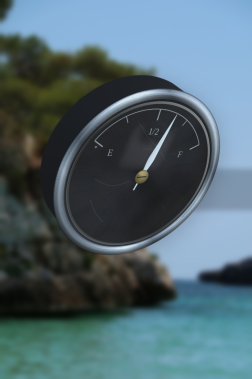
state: 0.625
